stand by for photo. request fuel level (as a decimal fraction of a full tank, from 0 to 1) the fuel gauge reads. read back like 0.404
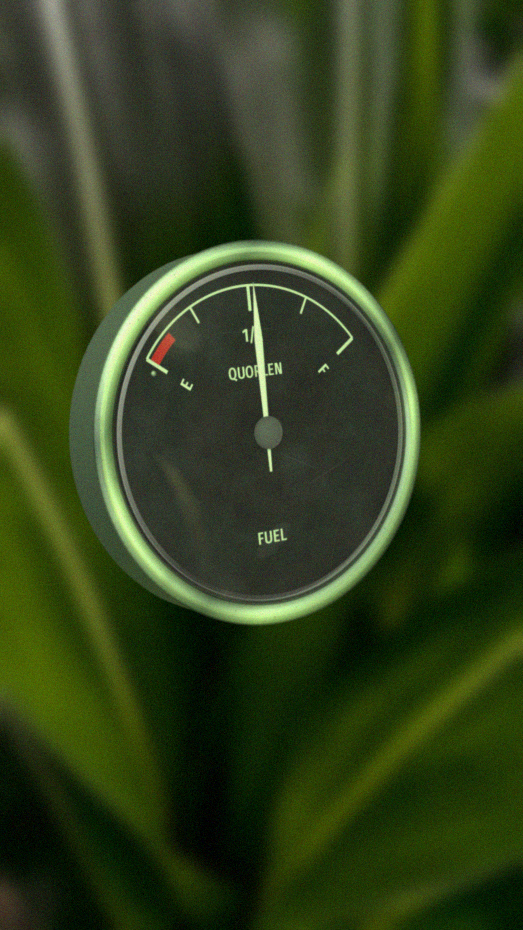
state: 0.5
